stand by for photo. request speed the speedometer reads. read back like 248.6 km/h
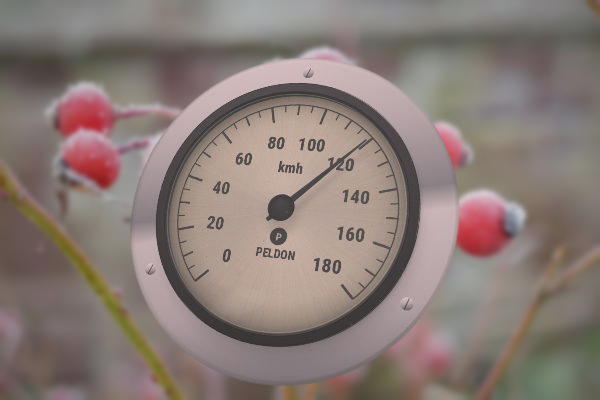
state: 120 km/h
